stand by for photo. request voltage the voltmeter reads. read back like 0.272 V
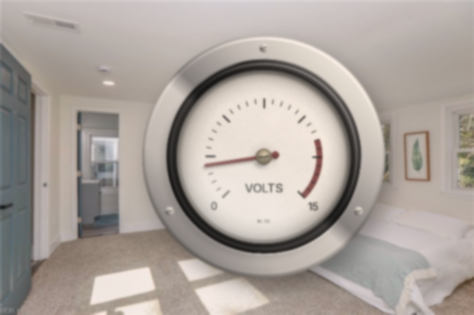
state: 2 V
